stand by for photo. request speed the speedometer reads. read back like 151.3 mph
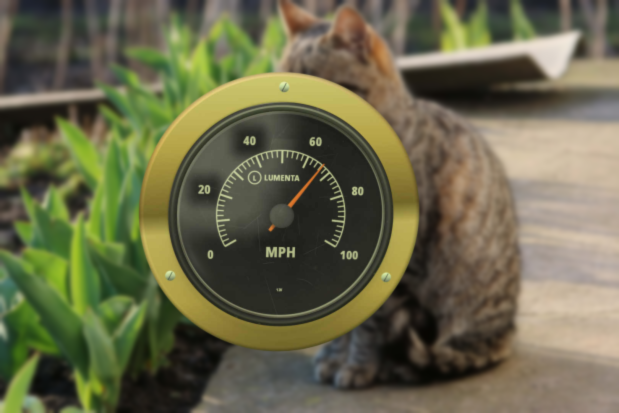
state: 66 mph
